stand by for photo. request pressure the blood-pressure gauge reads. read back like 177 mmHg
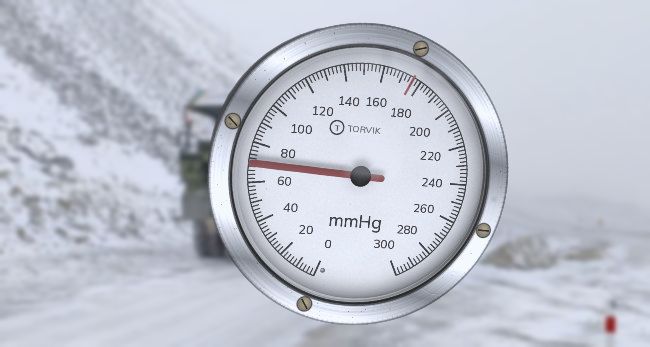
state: 70 mmHg
